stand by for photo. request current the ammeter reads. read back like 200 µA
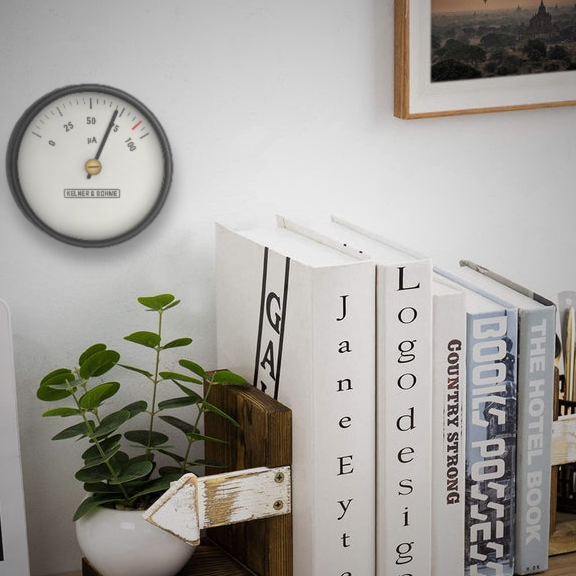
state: 70 µA
